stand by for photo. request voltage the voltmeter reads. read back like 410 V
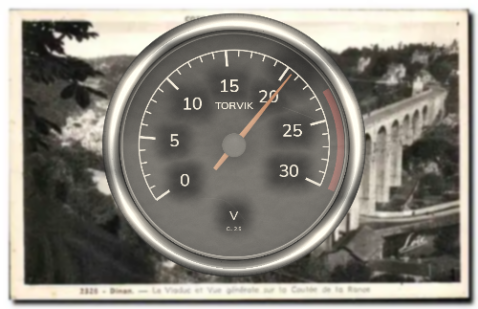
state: 20.5 V
